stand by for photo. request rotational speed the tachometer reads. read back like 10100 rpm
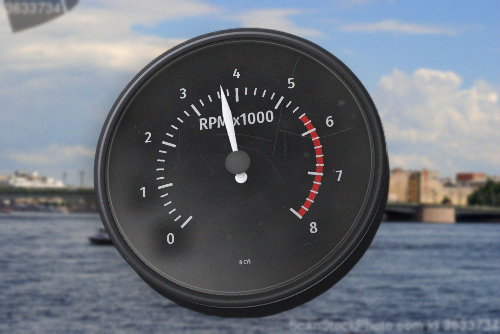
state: 3700 rpm
